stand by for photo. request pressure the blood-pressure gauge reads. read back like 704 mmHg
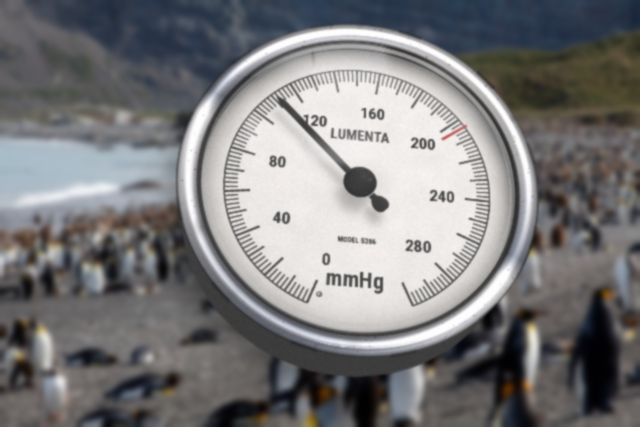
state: 110 mmHg
